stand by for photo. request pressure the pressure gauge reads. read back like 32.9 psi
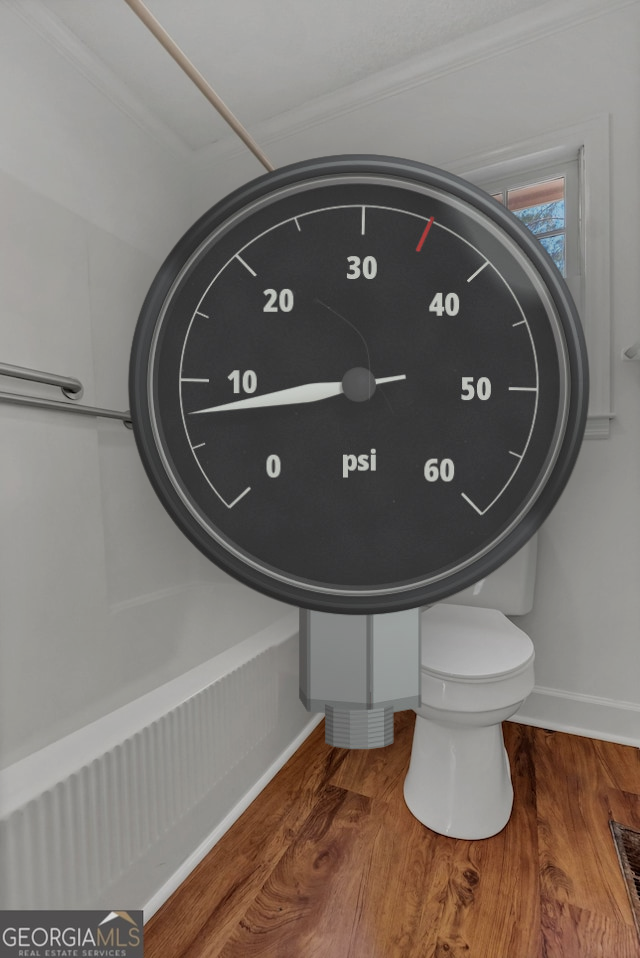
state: 7.5 psi
